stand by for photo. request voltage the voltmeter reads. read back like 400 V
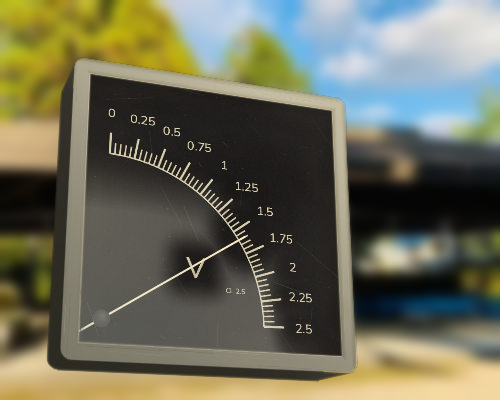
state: 1.6 V
